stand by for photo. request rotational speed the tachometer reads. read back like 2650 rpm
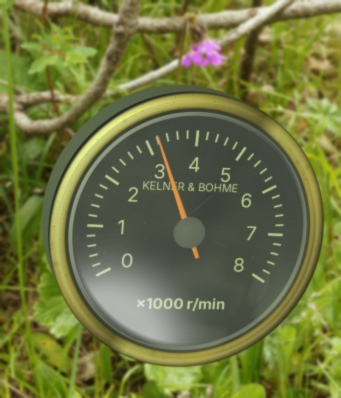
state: 3200 rpm
